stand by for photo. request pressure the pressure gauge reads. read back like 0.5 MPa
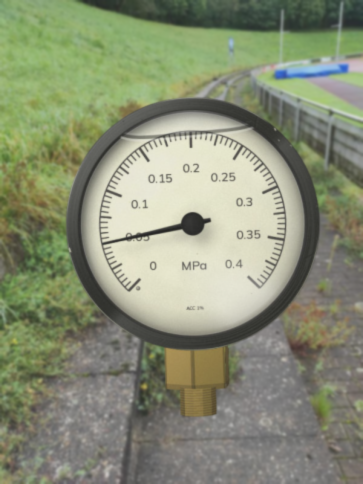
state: 0.05 MPa
